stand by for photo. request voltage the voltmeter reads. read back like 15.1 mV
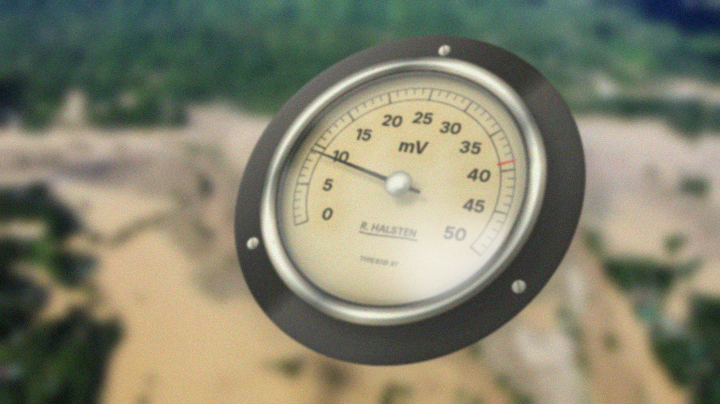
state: 9 mV
